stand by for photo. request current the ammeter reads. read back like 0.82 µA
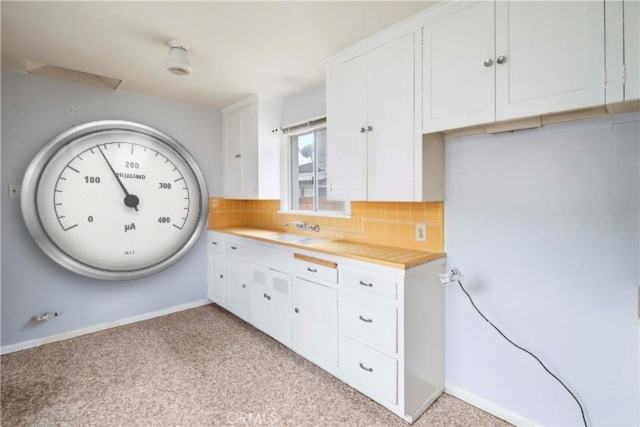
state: 150 µA
